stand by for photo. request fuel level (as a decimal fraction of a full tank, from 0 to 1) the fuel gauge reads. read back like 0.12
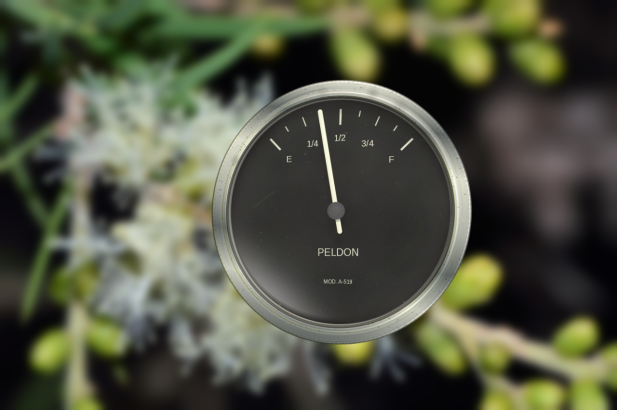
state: 0.375
